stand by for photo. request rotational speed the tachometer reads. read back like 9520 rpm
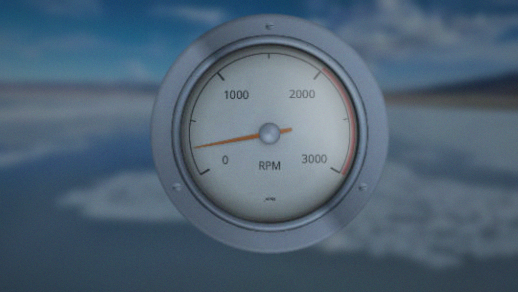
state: 250 rpm
